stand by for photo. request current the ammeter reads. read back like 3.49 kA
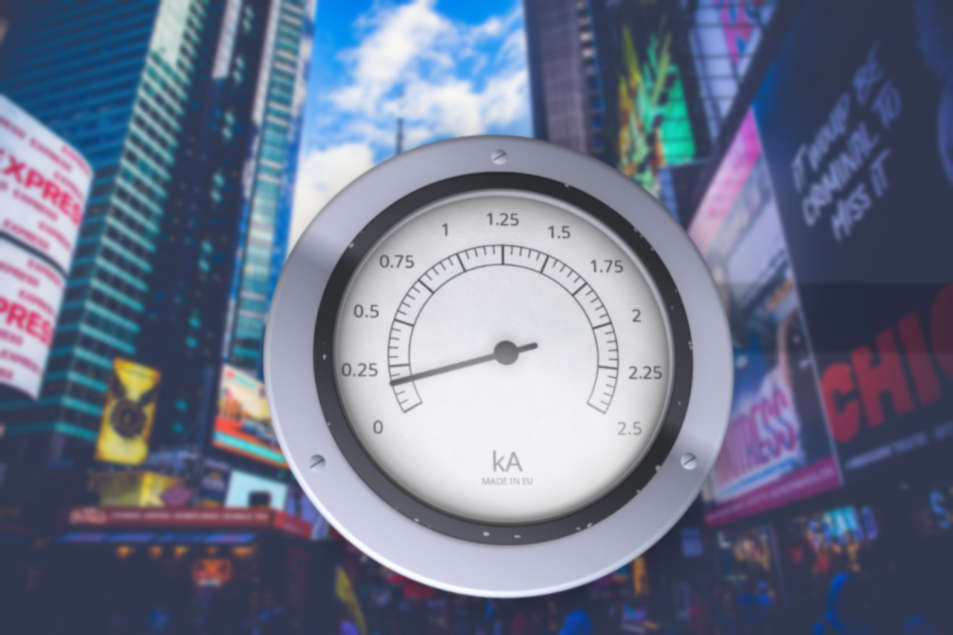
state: 0.15 kA
